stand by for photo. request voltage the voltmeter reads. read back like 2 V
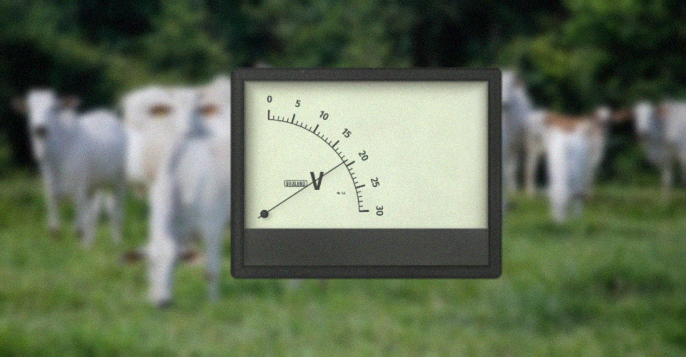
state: 19 V
